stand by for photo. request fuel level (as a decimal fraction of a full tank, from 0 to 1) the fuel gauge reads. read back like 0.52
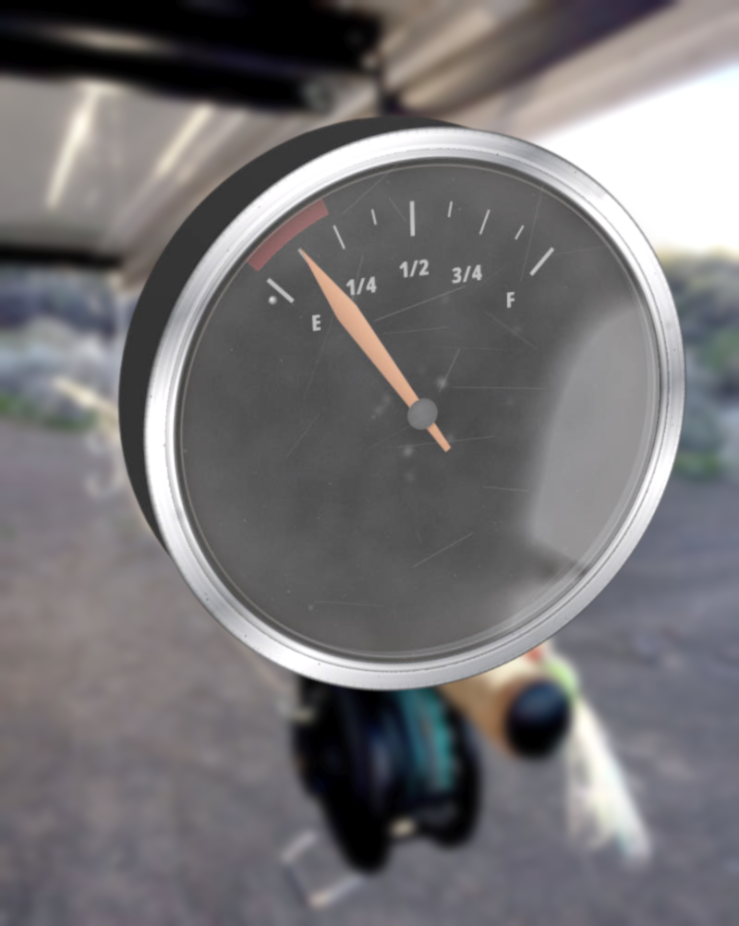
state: 0.125
